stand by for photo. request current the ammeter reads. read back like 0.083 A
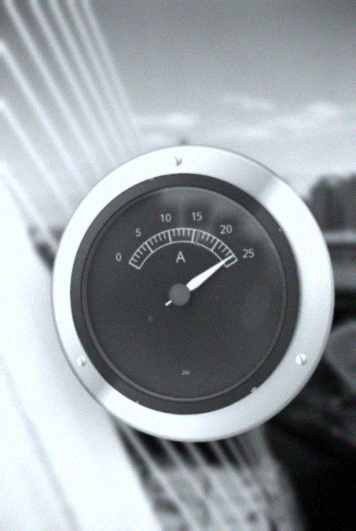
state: 24 A
